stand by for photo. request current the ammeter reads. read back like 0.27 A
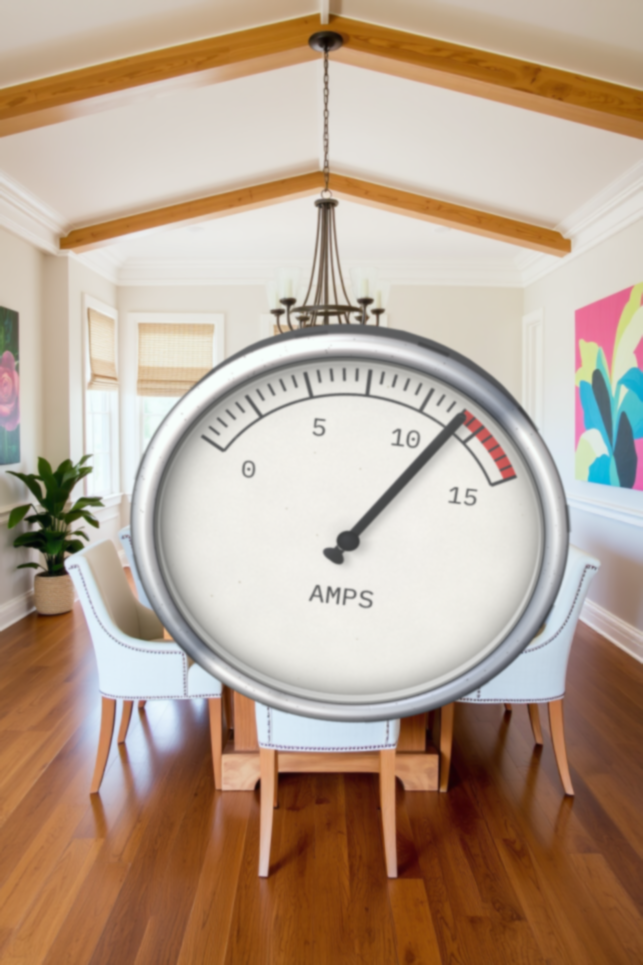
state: 11.5 A
